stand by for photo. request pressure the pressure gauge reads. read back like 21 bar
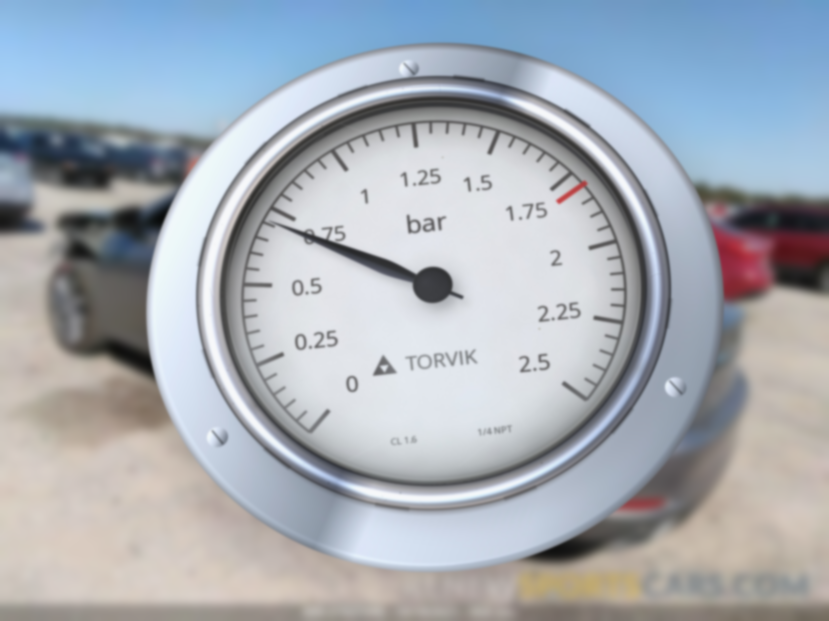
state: 0.7 bar
